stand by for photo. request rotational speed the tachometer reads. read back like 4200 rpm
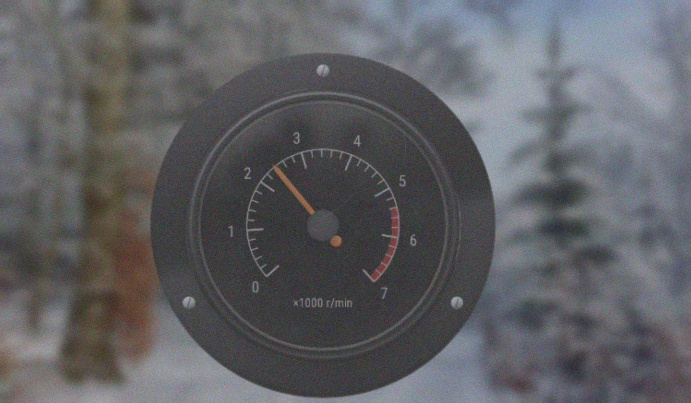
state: 2400 rpm
